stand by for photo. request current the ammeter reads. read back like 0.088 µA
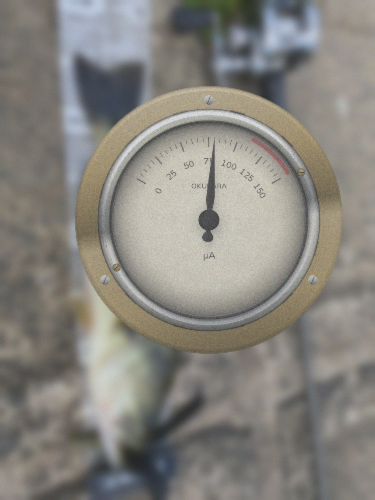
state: 80 µA
